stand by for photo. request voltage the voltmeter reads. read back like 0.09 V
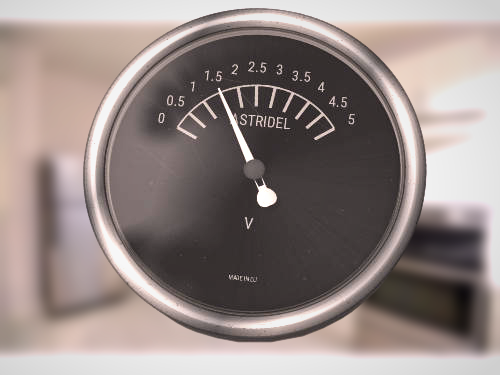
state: 1.5 V
